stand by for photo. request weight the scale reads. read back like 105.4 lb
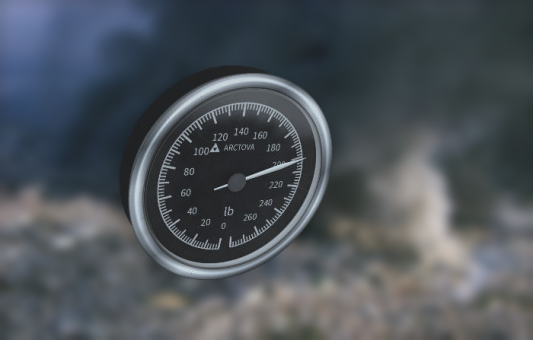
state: 200 lb
